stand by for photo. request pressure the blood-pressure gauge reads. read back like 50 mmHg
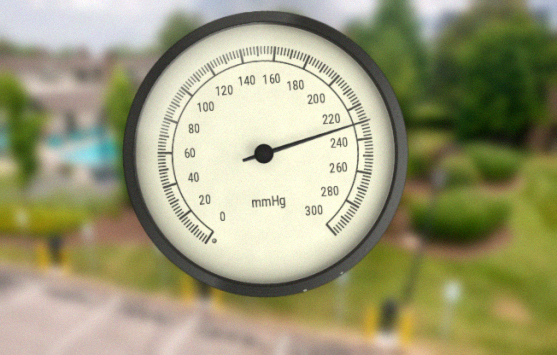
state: 230 mmHg
